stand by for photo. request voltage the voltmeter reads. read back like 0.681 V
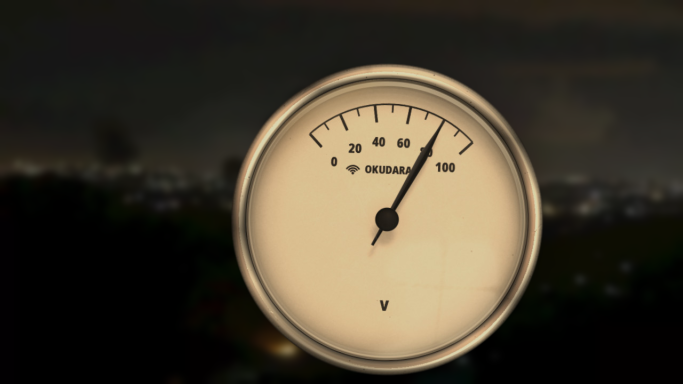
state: 80 V
